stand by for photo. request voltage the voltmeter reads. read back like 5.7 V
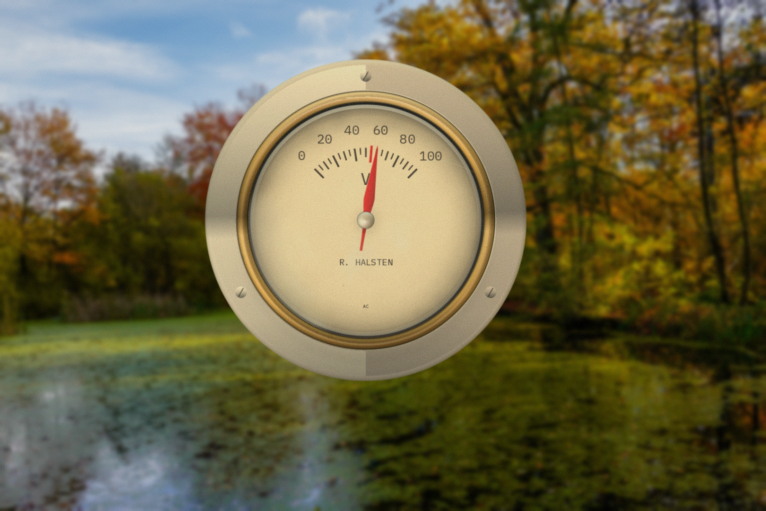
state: 60 V
